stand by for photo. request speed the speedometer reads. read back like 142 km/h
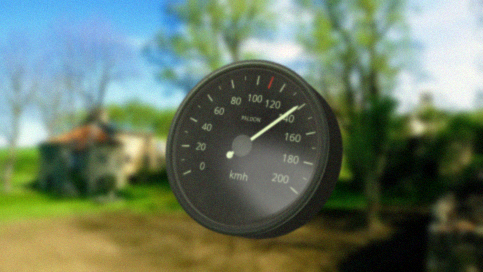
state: 140 km/h
